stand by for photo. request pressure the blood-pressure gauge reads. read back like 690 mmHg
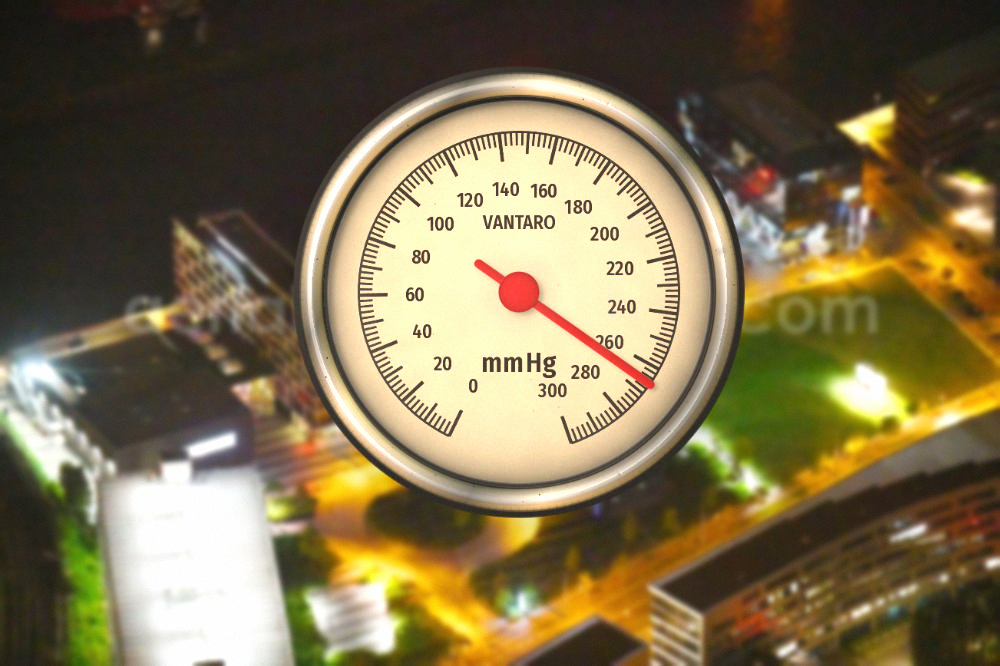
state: 266 mmHg
